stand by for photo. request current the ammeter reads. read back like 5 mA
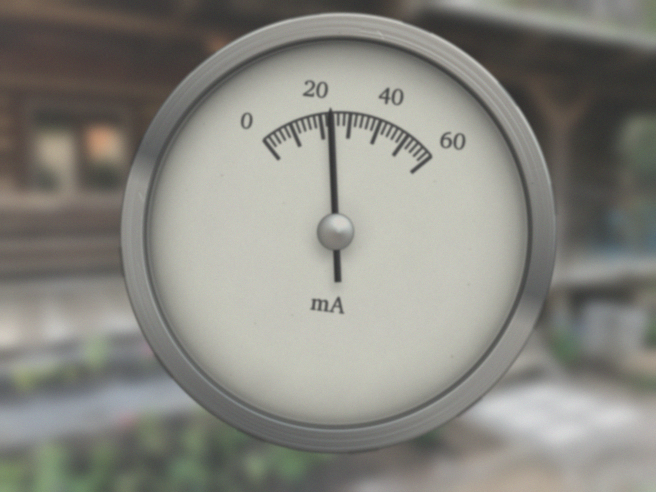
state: 24 mA
